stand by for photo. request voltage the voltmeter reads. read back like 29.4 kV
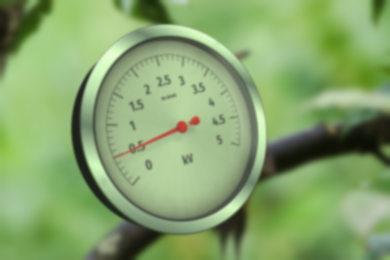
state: 0.5 kV
